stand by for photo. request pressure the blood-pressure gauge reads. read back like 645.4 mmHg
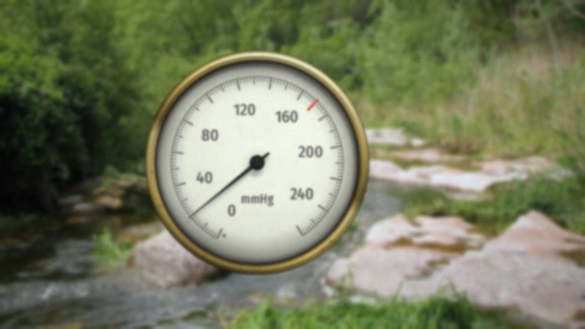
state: 20 mmHg
